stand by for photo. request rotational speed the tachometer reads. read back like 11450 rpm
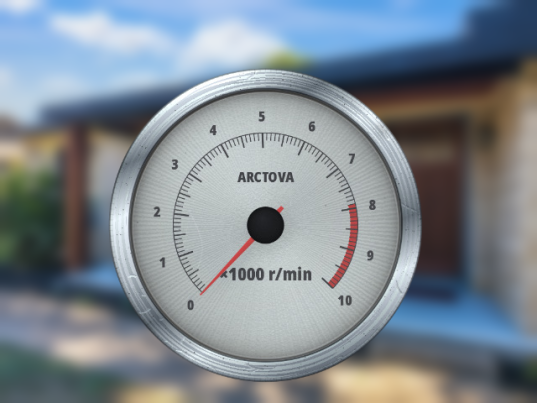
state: 0 rpm
